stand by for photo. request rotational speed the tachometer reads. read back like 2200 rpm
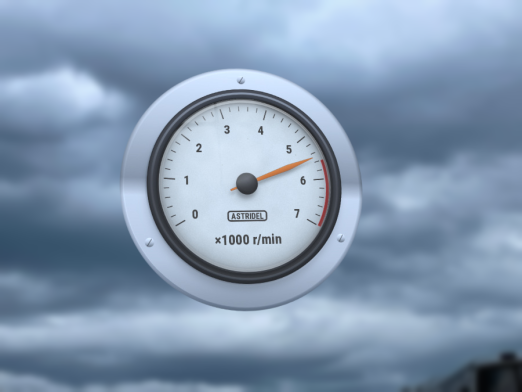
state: 5500 rpm
